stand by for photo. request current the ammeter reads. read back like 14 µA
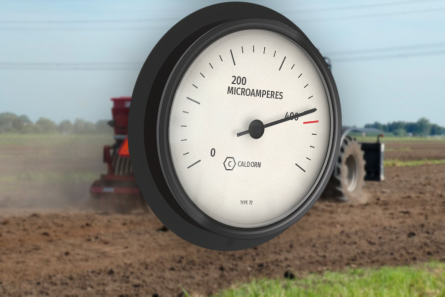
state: 400 µA
